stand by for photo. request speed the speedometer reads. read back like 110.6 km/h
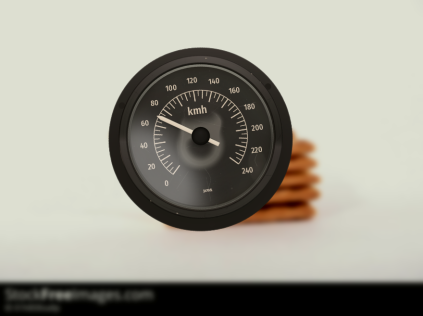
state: 70 km/h
